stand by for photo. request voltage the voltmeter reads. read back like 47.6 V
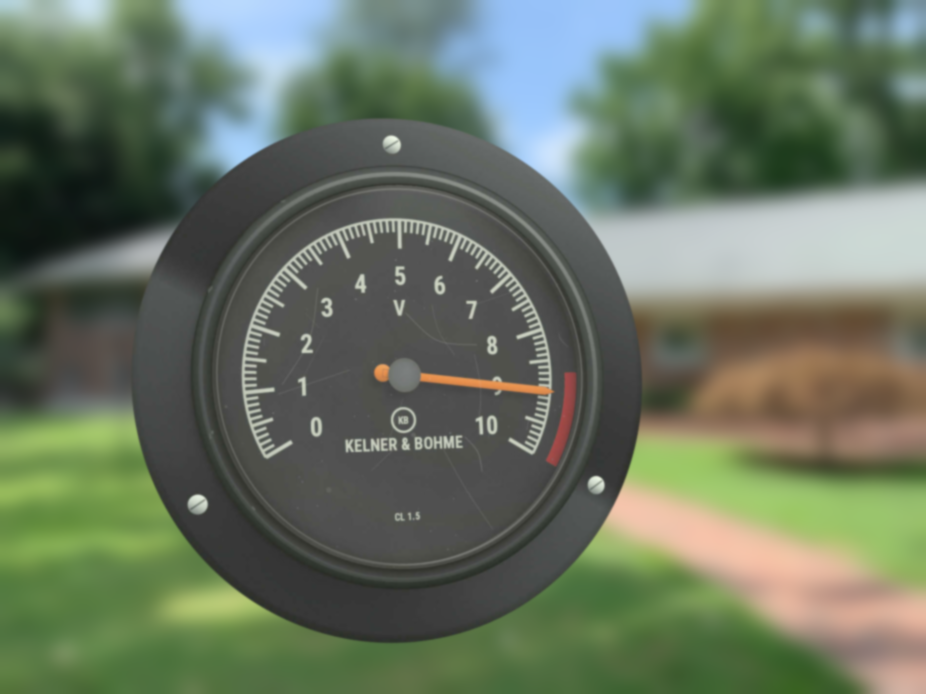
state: 9 V
